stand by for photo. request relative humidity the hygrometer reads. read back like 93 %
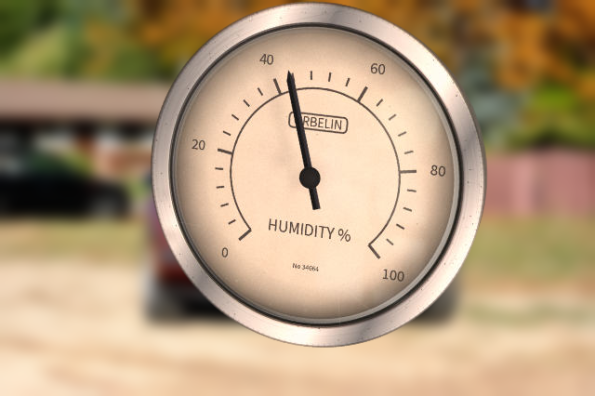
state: 44 %
